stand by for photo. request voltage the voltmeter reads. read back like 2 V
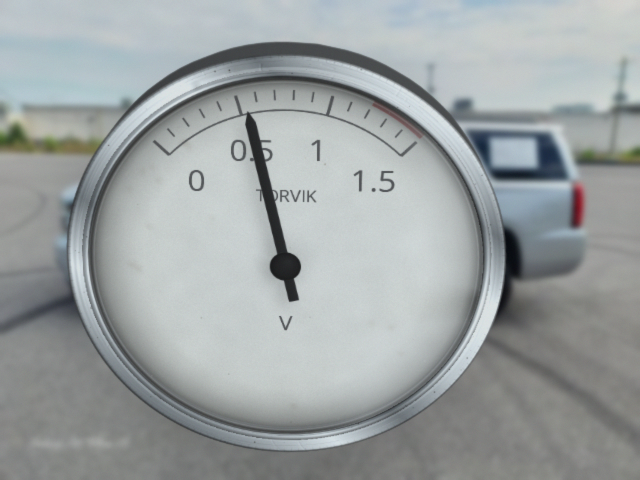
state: 0.55 V
